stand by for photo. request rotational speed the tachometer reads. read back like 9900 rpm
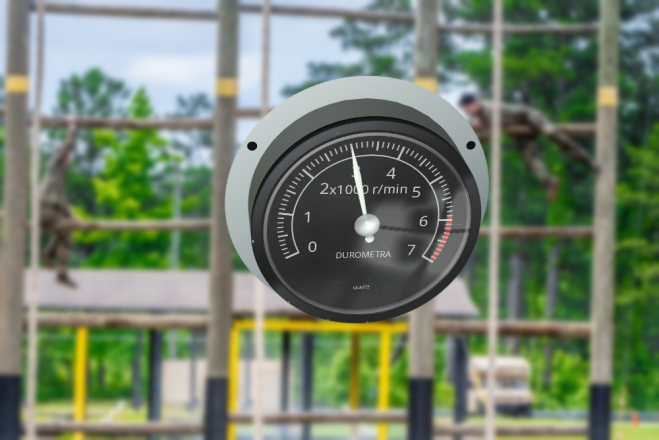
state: 3000 rpm
